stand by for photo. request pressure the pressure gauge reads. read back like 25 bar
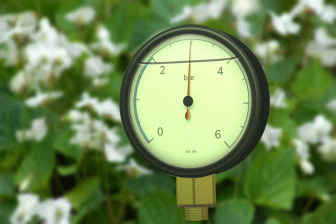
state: 3 bar
